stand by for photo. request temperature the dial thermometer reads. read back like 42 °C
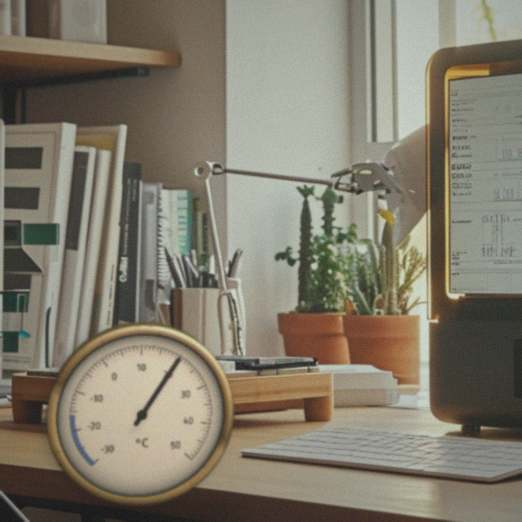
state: 20 °C
